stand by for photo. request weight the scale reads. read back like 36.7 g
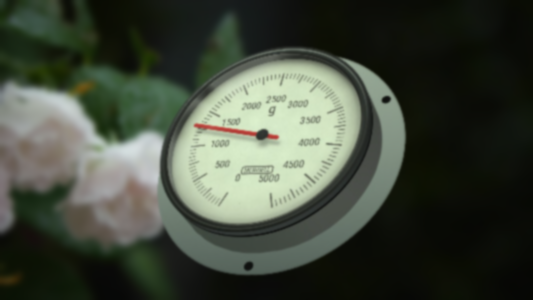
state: 1250 g
